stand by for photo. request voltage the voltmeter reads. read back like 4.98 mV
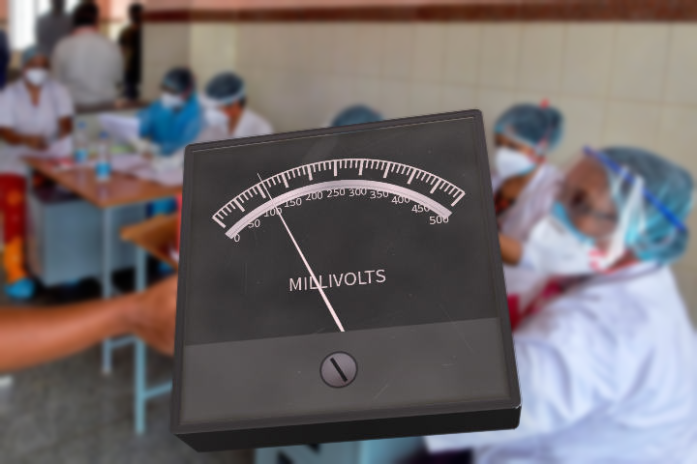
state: 110 mV
